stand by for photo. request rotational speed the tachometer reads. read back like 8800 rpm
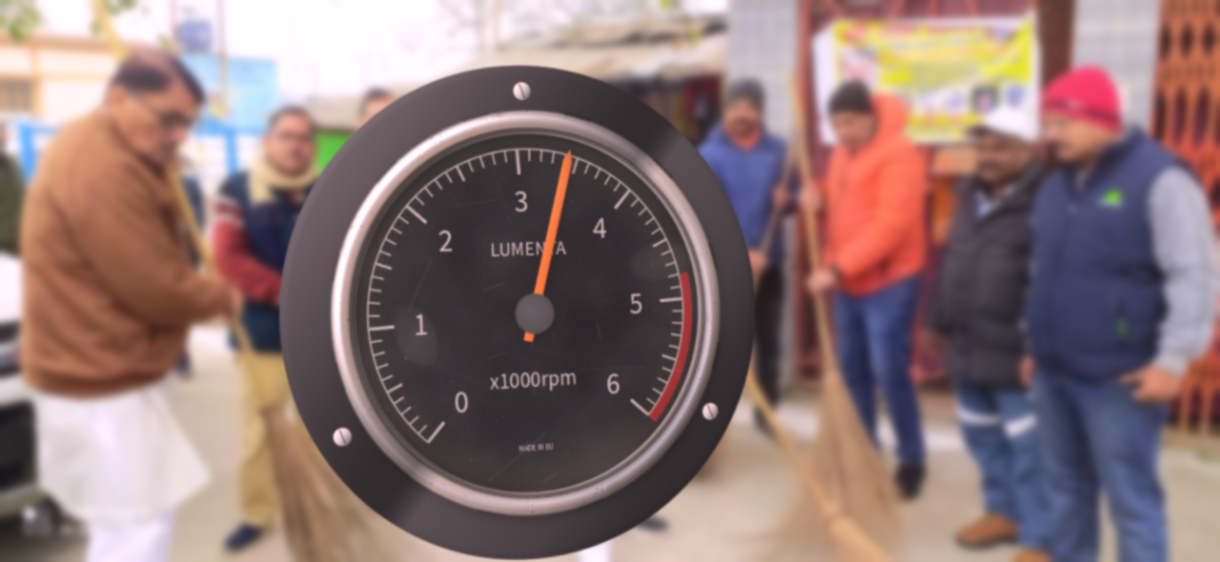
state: 3400 rpm
